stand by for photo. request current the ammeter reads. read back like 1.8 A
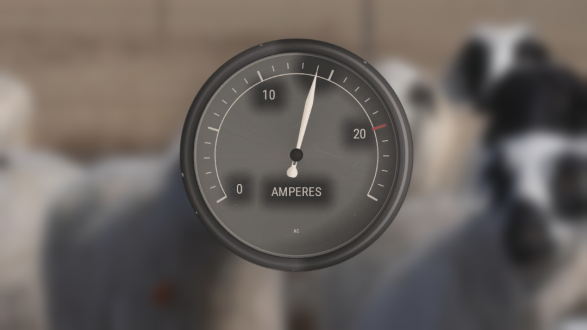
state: 14 A
